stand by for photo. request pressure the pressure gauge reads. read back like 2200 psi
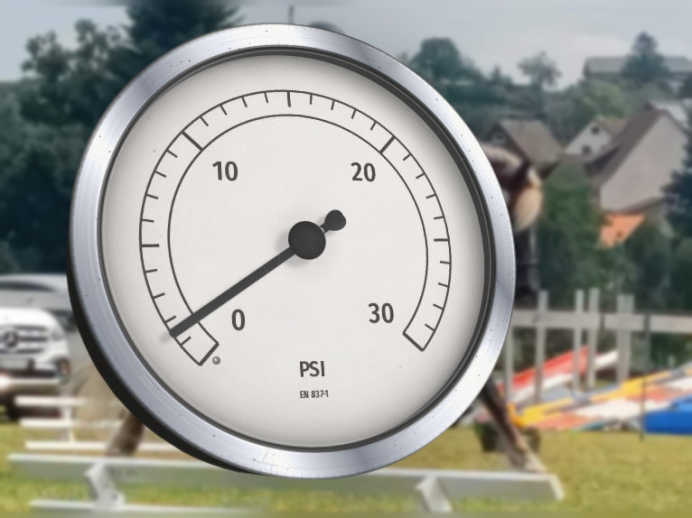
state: 1.5 psi
